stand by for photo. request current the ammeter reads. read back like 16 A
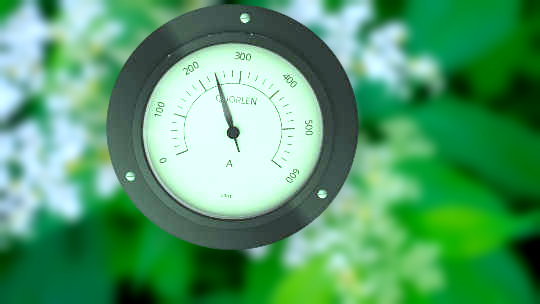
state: 240 A
